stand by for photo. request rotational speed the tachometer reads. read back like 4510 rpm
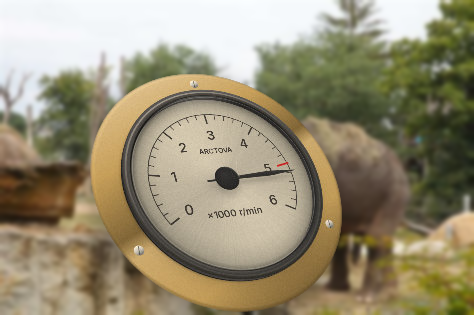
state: 5200 rpm
